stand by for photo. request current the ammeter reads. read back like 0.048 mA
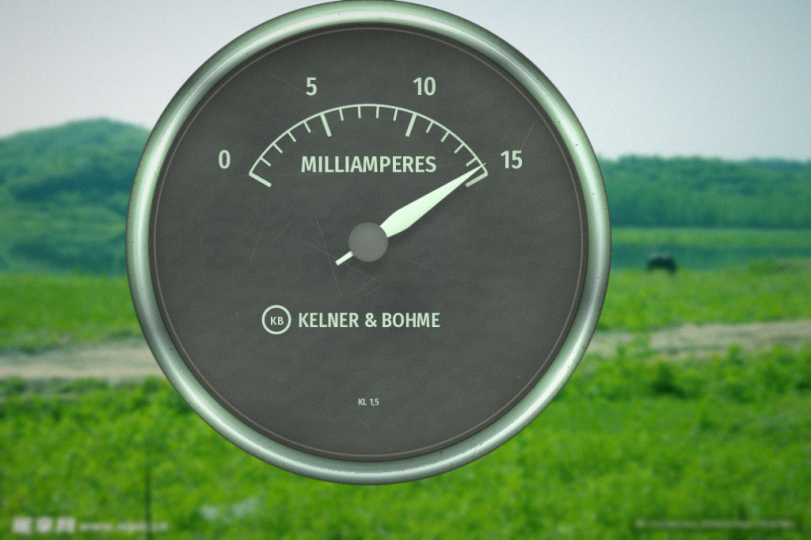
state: 14.5 mA
